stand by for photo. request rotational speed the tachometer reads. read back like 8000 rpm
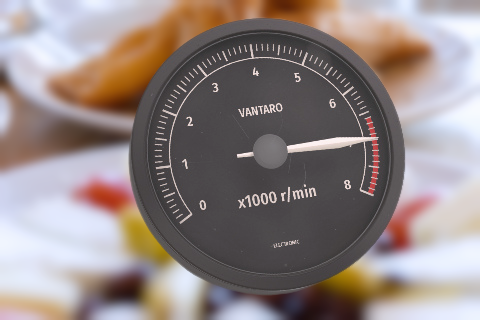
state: 7000 rpm
